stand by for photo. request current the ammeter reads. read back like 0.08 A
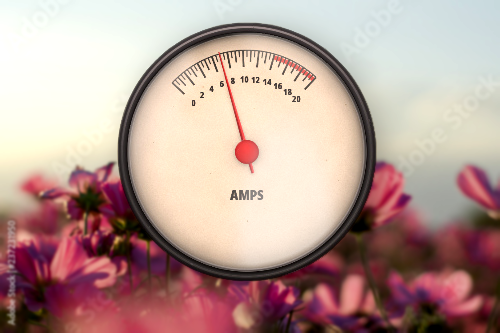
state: 7 A
